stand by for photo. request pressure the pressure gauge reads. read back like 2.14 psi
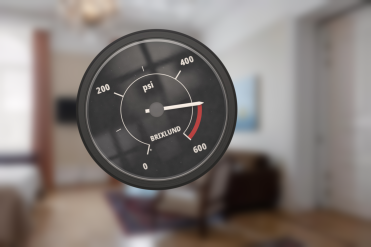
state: 500 psi
